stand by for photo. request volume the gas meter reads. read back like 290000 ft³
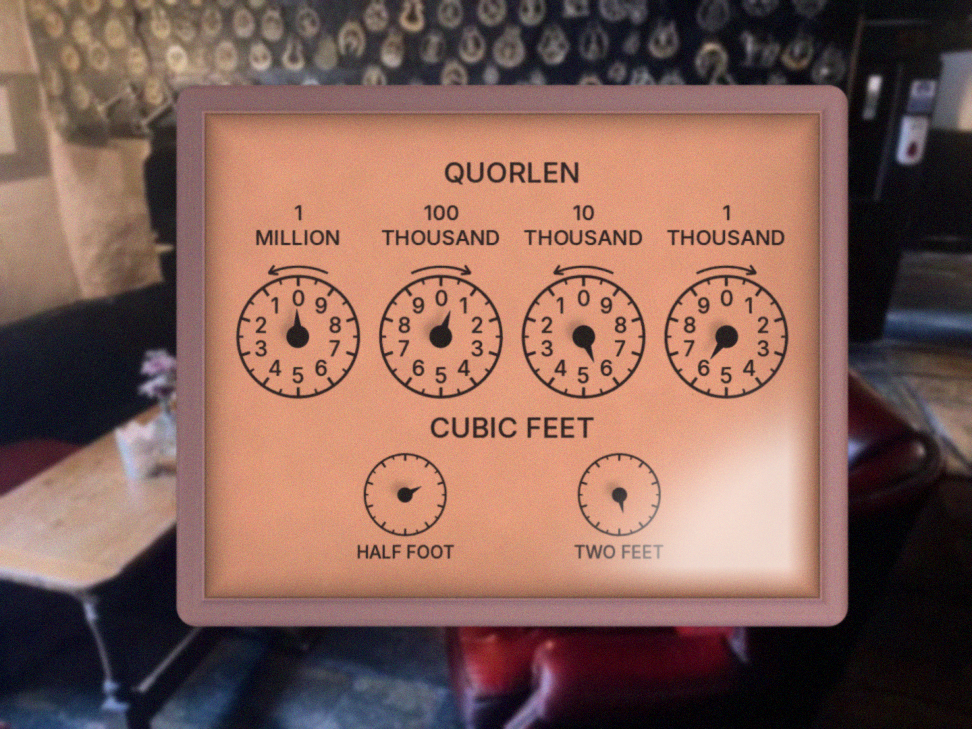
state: 5600 ft³
